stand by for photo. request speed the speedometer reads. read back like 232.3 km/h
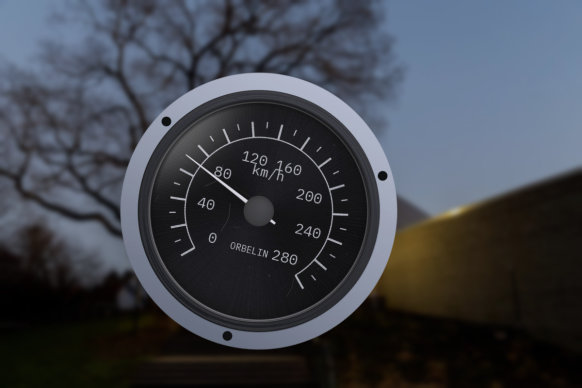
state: 70 km/h
